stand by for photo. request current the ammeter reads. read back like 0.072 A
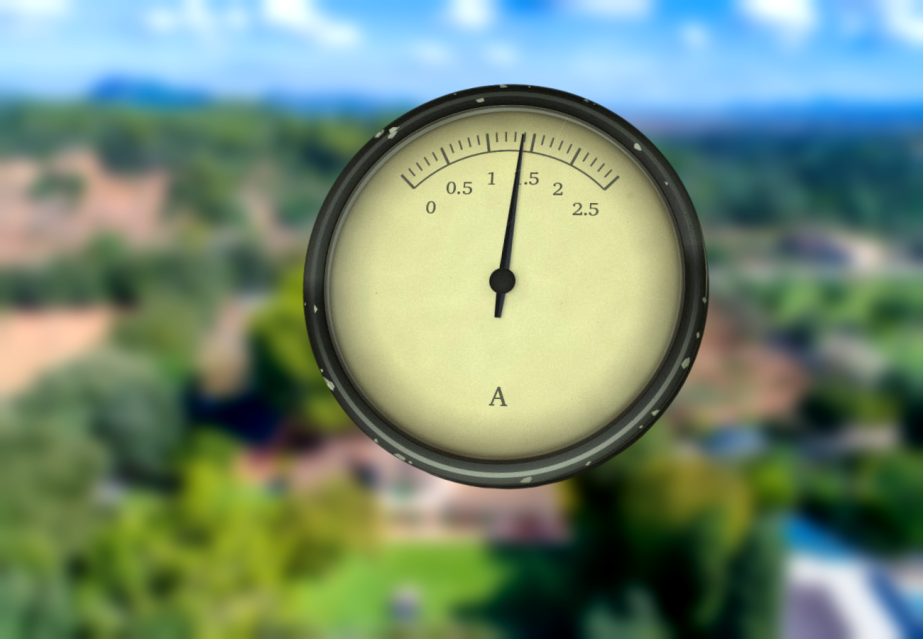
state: 1.4 A
